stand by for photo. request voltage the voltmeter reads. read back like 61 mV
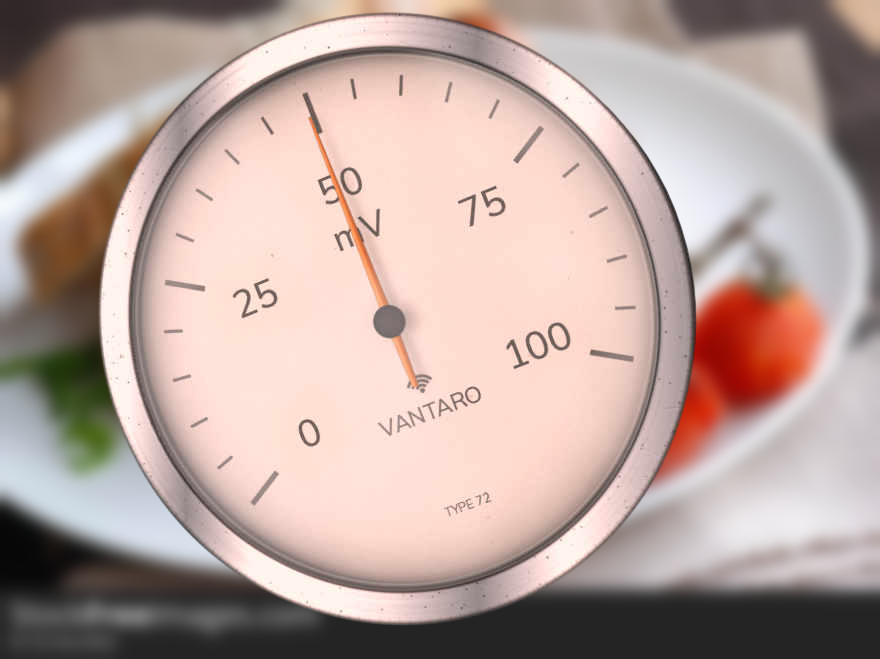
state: 50 mV
